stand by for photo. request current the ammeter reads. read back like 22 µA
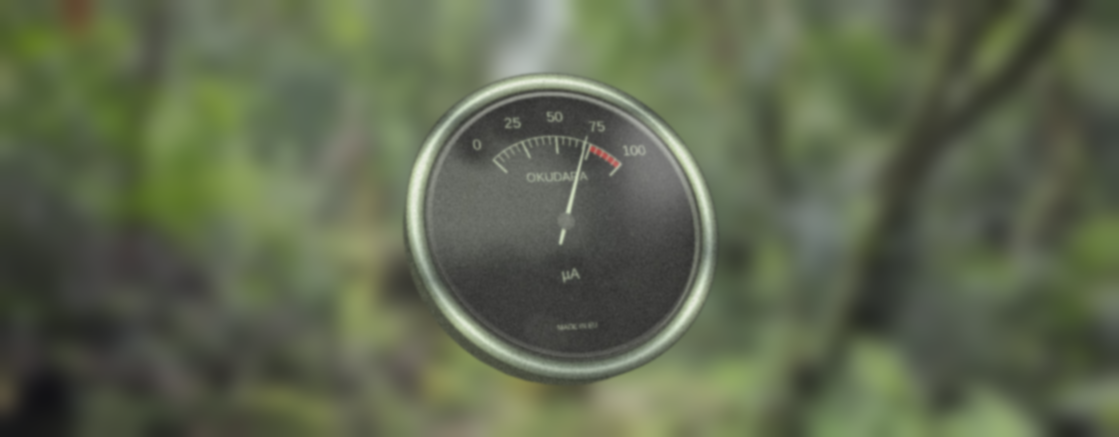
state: 70 µA
